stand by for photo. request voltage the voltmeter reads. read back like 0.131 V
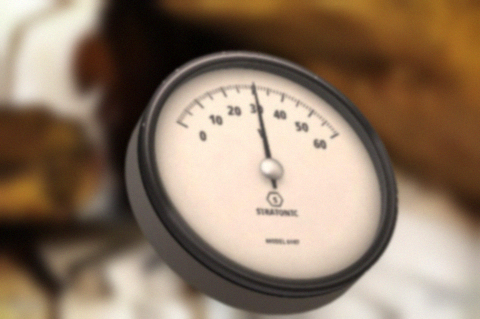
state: 30 V
